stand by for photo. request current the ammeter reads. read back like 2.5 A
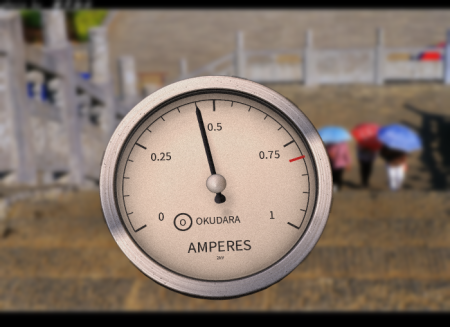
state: 0.45 A
